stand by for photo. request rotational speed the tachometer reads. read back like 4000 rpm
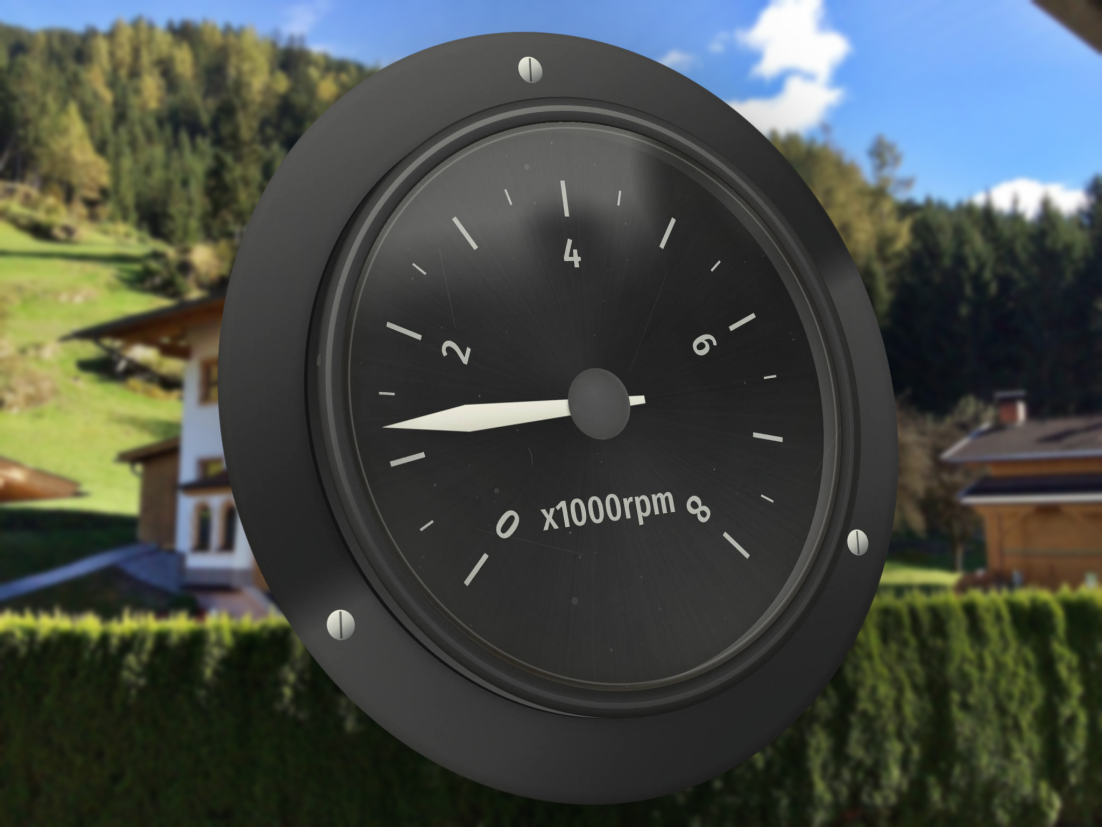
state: 1250 rpm
